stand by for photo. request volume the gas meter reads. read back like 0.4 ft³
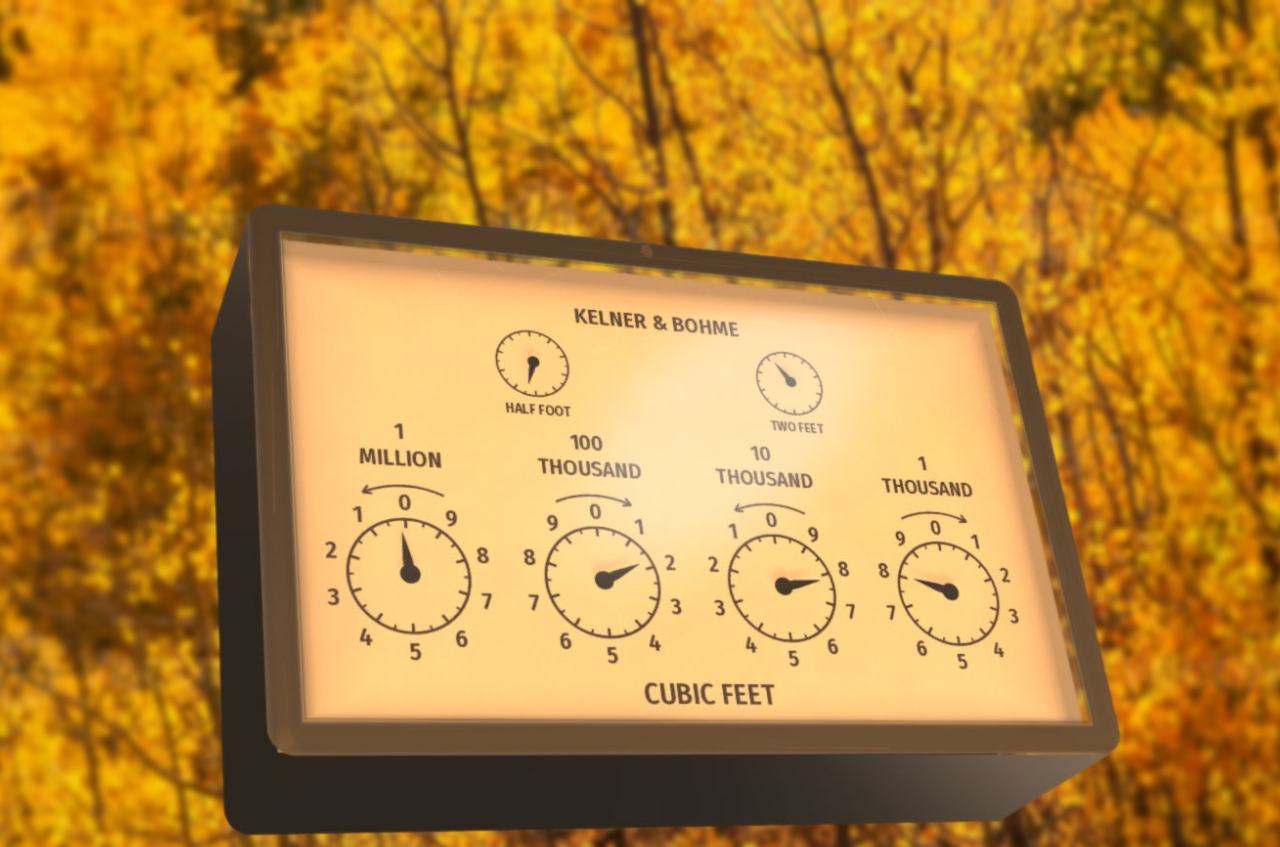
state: 17800 ft³
